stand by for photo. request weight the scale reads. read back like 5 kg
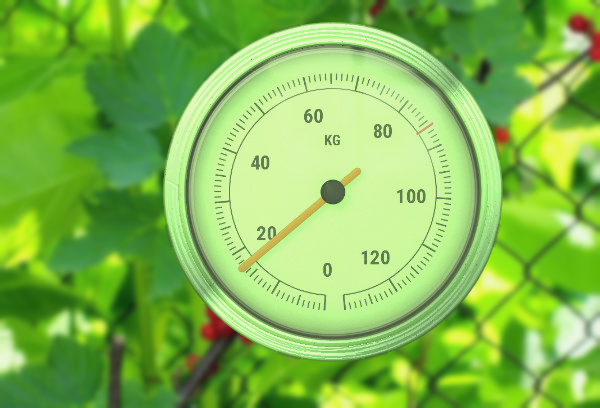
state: 17 kg
